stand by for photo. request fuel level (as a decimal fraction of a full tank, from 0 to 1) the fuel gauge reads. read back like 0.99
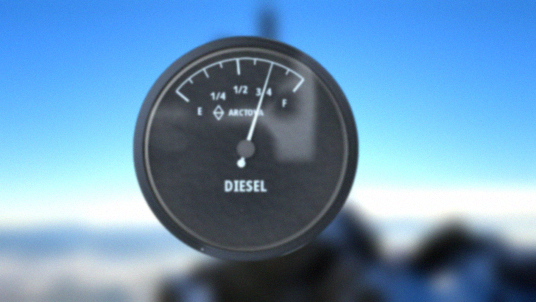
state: 0.75
